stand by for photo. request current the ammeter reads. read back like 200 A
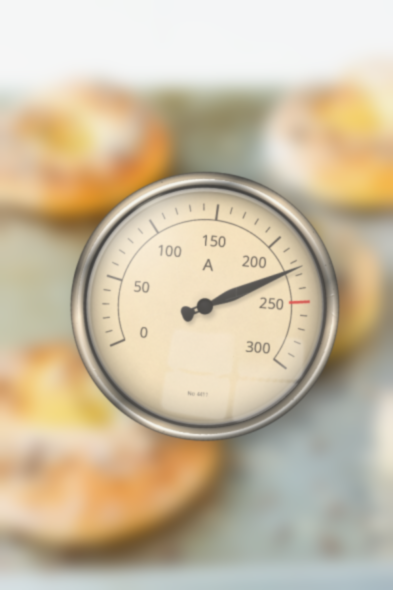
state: 225 A
